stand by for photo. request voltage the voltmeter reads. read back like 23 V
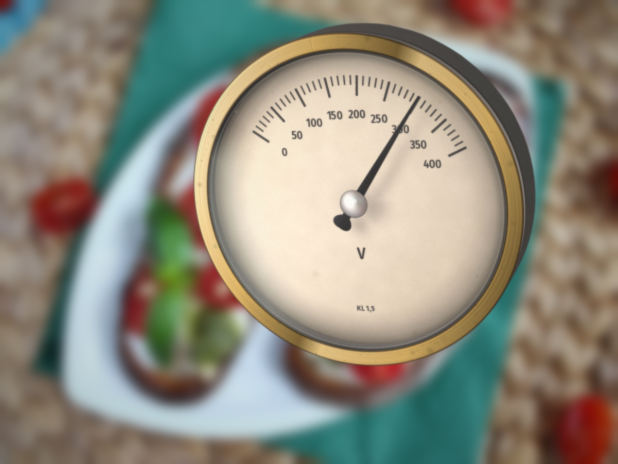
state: 300 V
